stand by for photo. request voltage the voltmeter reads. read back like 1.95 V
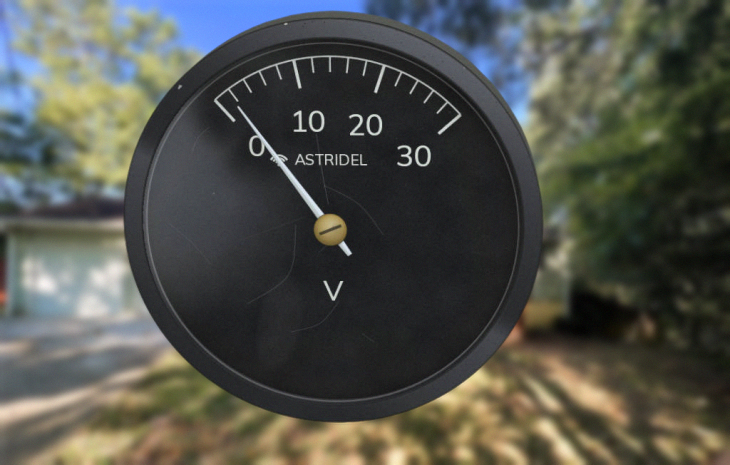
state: 2 V
